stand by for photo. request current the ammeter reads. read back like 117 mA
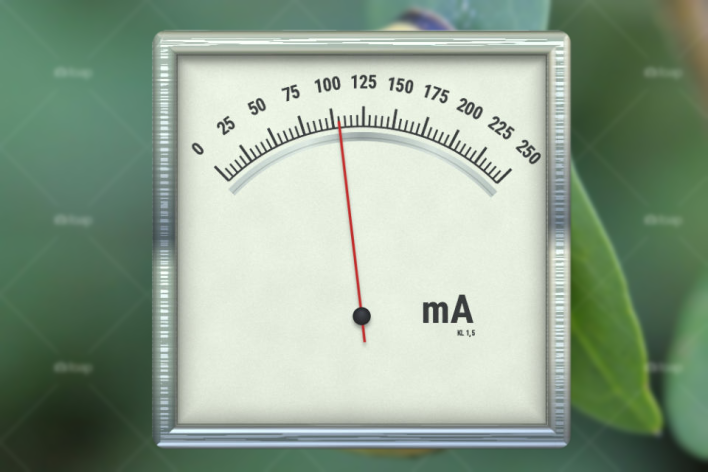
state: 105 mA
